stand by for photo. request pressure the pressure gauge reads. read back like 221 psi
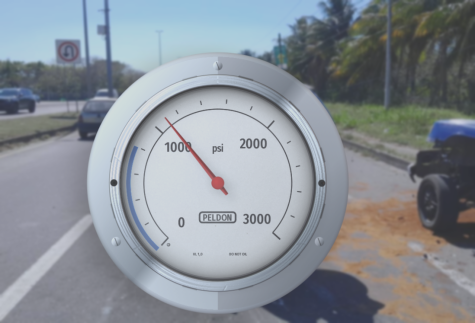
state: 1100 psi
